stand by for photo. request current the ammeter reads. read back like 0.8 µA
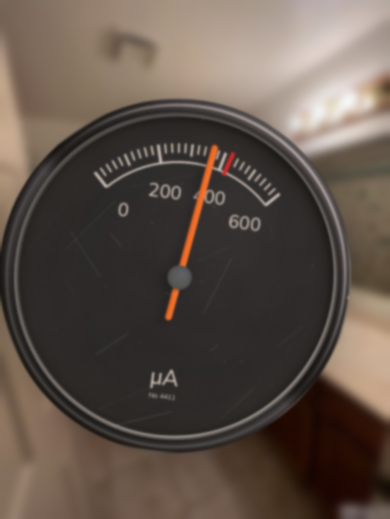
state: 360 µA
